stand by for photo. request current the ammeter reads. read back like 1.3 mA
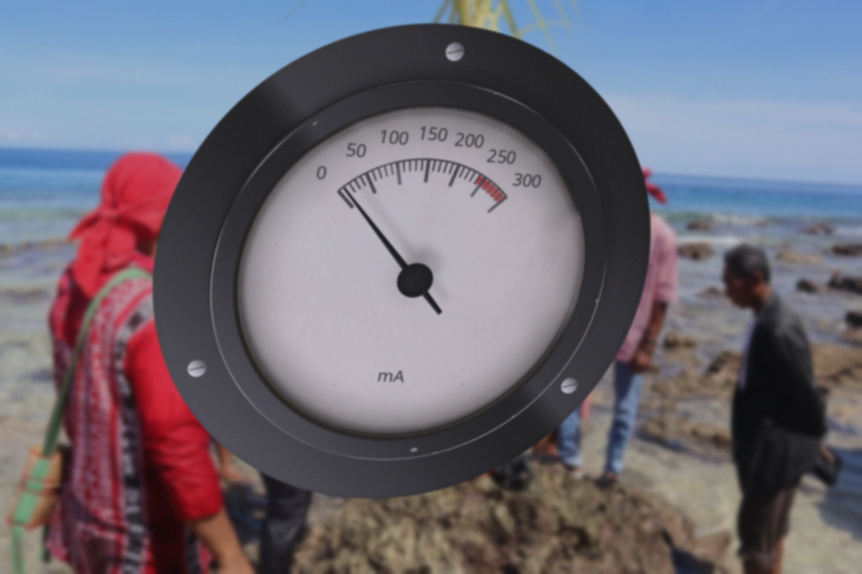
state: 10 mA
